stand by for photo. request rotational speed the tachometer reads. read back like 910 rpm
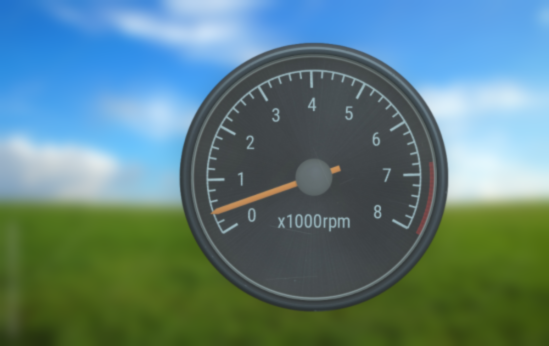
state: 400 rpm
